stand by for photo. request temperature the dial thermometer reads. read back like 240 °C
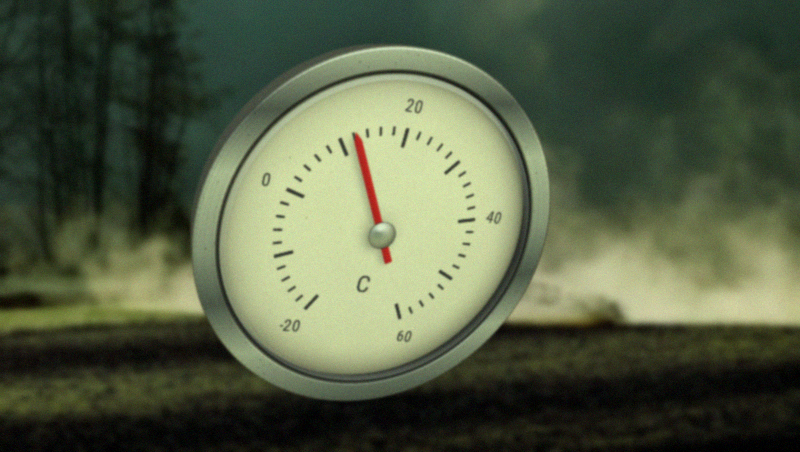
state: 12 °C
